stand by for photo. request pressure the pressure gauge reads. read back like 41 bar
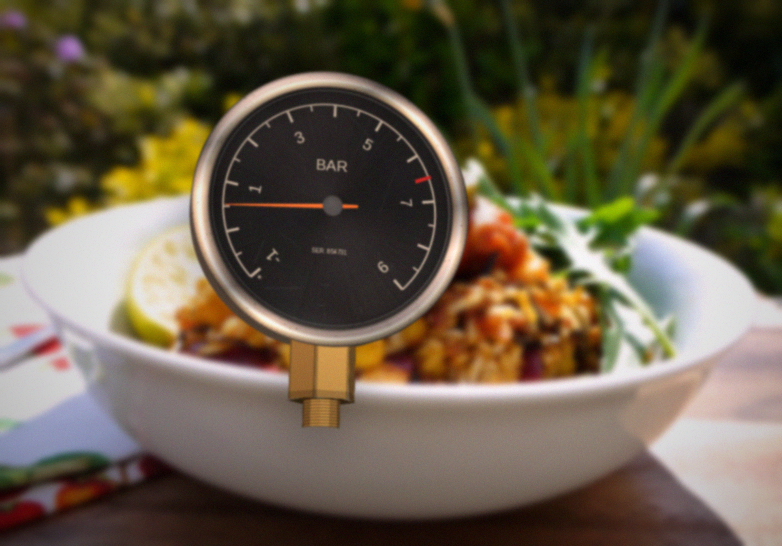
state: 0.5 bar
